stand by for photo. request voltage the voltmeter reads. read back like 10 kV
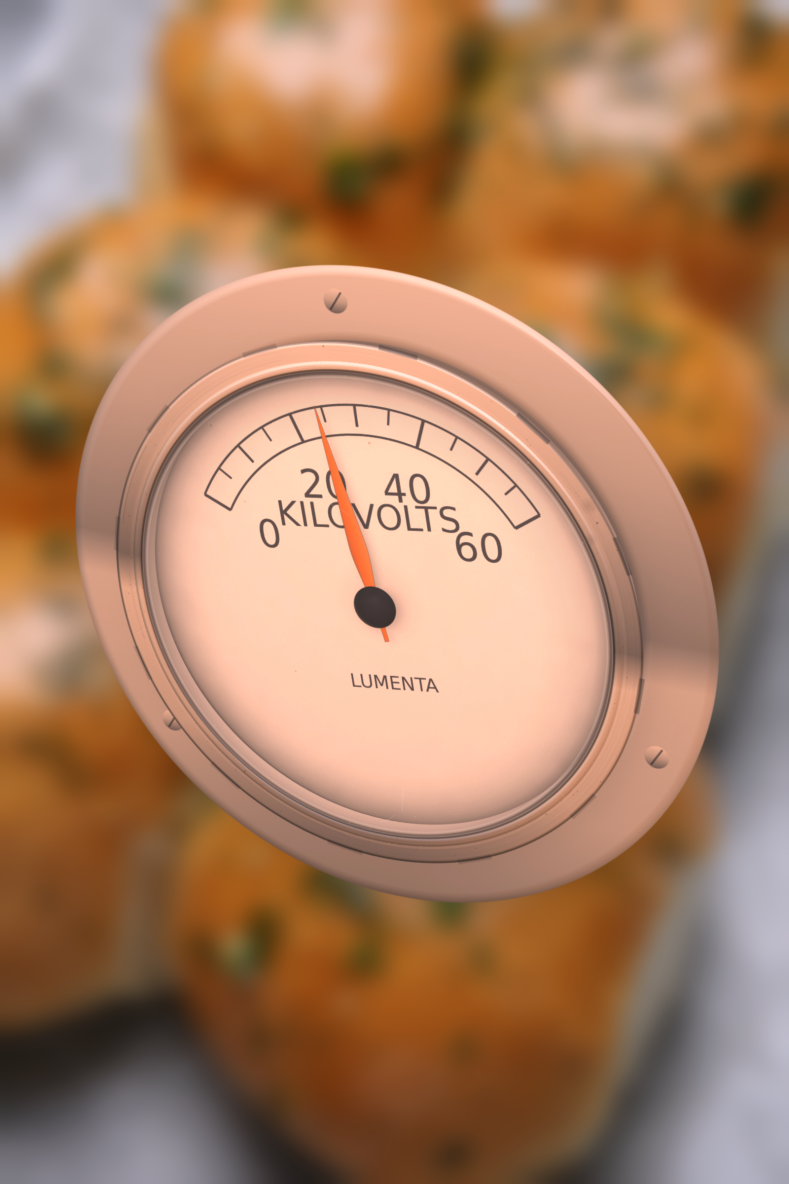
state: 25 kV
